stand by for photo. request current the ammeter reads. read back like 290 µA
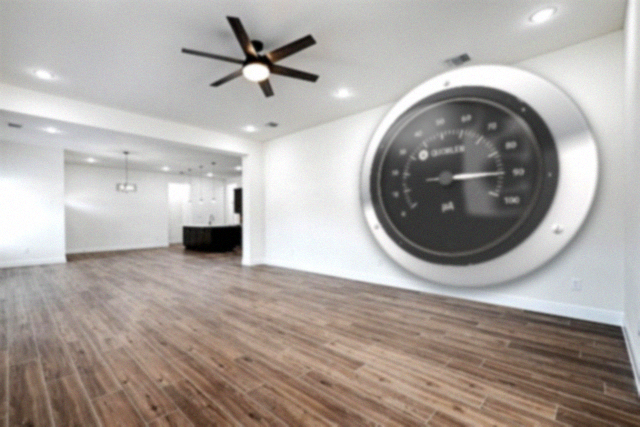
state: 90 µA
